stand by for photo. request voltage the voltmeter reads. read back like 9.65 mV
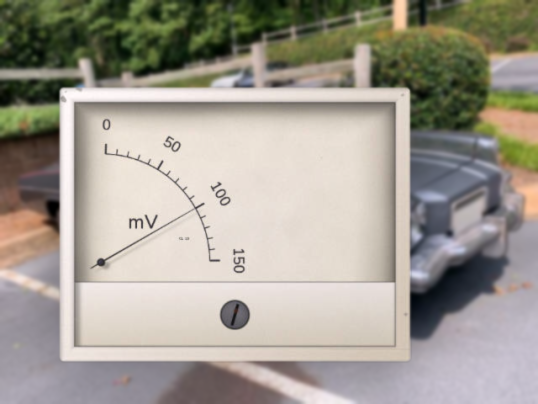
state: 100 mV
